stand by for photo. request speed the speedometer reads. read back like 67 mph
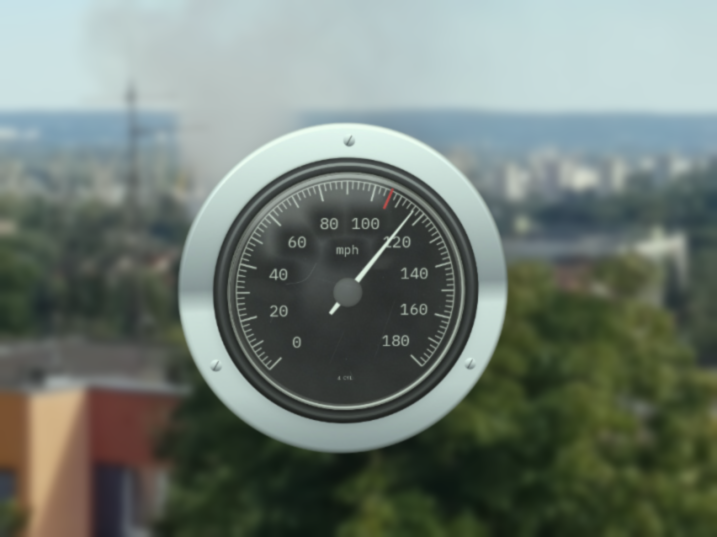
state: 116 mph
